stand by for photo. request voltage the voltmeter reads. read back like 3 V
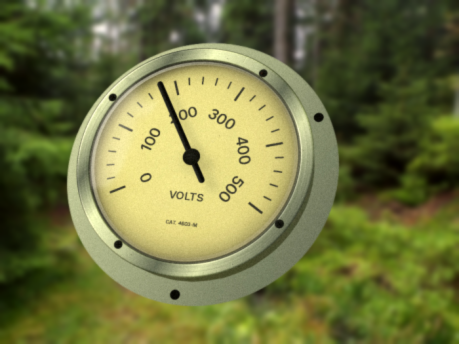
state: 180 V
